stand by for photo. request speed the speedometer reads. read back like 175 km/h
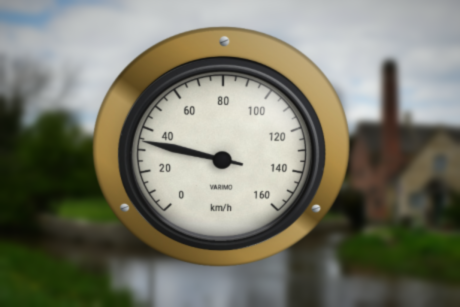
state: 35 km/h
